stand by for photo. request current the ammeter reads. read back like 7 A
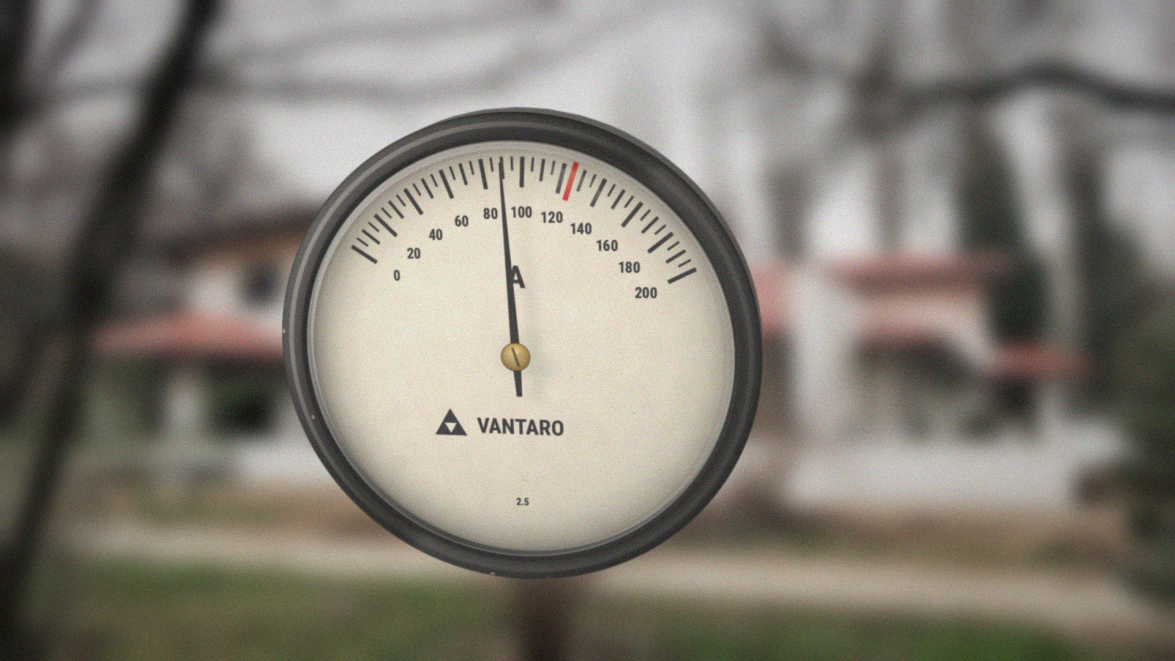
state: 90 A
